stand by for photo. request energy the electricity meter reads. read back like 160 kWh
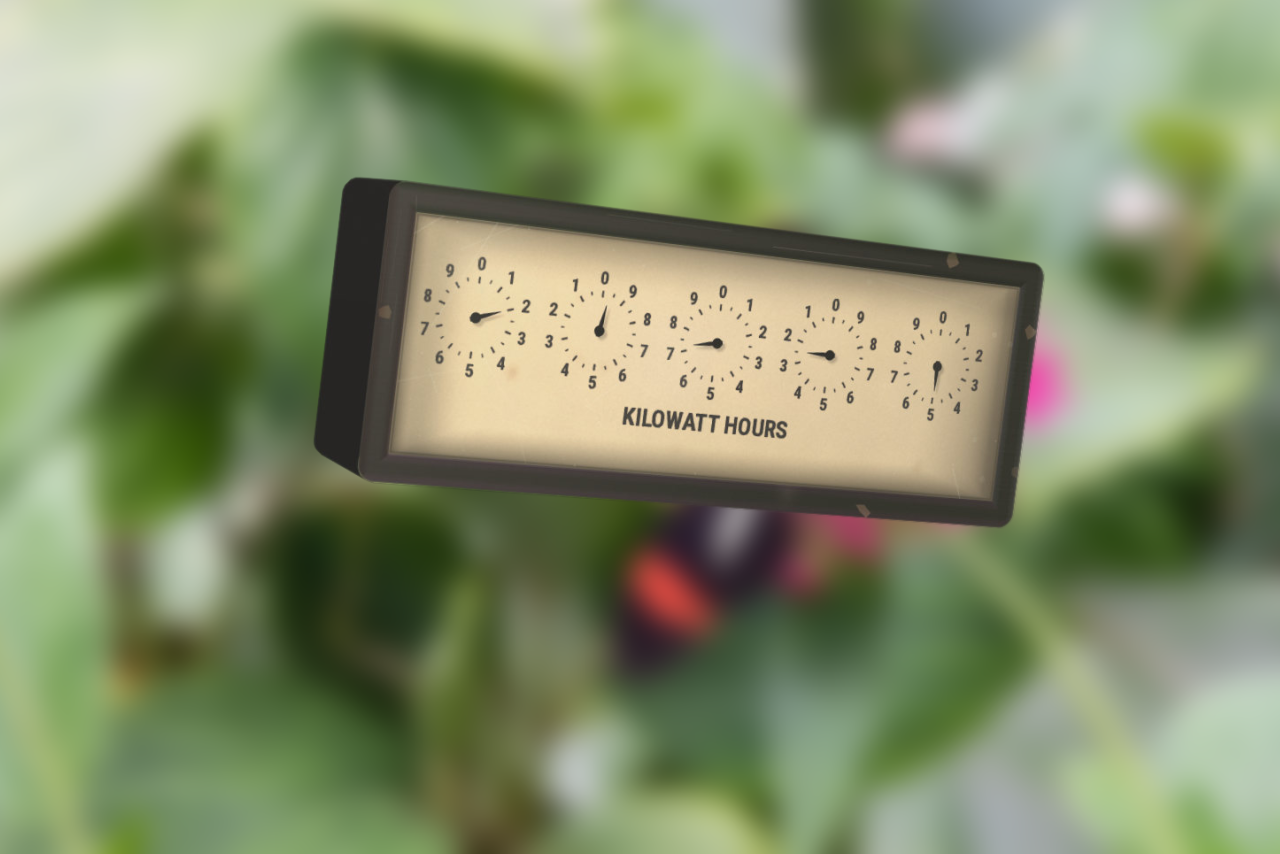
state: 19725 kWh
